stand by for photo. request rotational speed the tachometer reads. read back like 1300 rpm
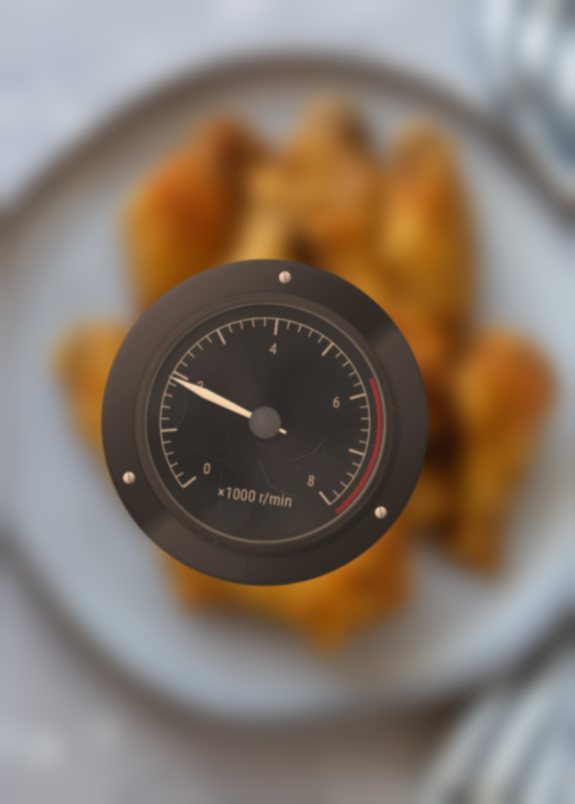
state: 1900 rpm
